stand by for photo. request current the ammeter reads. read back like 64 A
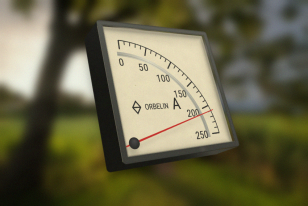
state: 210 A
